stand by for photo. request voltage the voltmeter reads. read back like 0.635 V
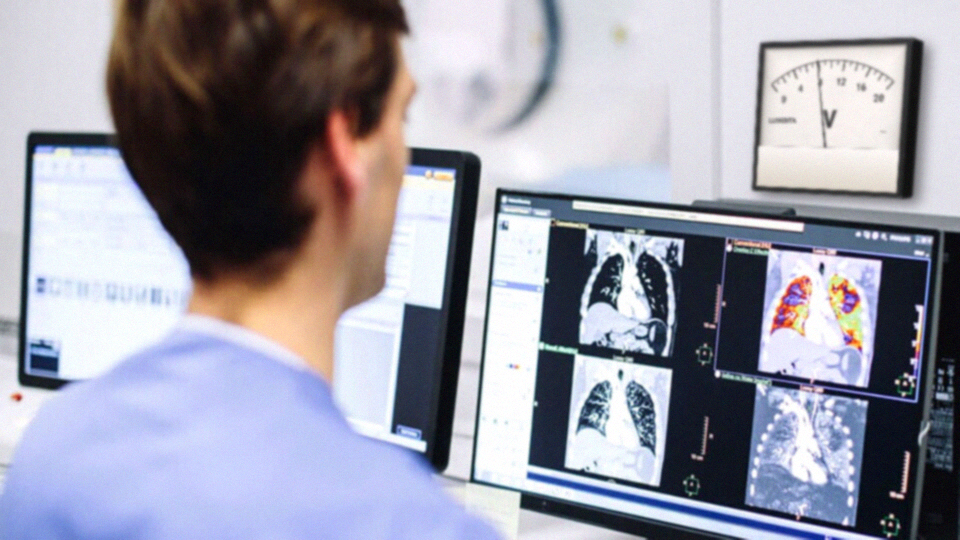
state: 8 V
